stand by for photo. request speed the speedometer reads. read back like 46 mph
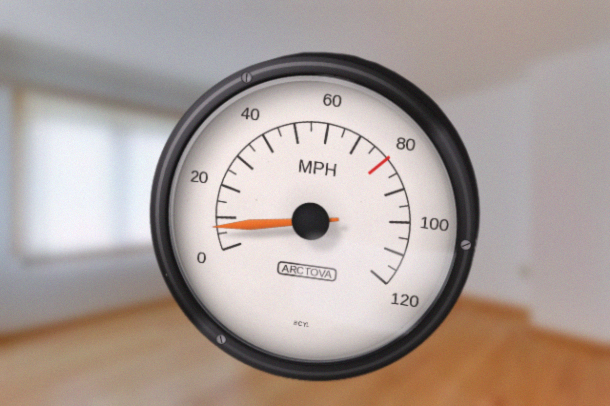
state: 7.5 mph
